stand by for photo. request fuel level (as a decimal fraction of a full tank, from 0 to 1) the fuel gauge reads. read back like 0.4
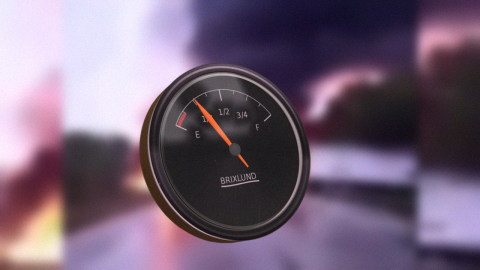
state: 0.25
